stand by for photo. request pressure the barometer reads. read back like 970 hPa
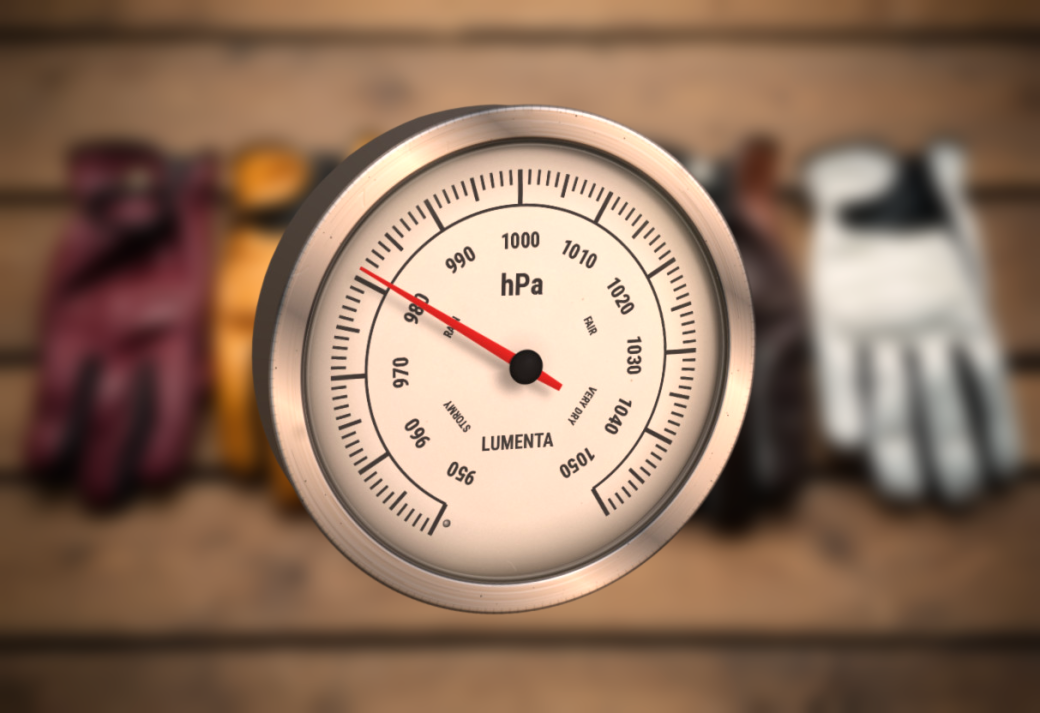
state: 981 hPa
